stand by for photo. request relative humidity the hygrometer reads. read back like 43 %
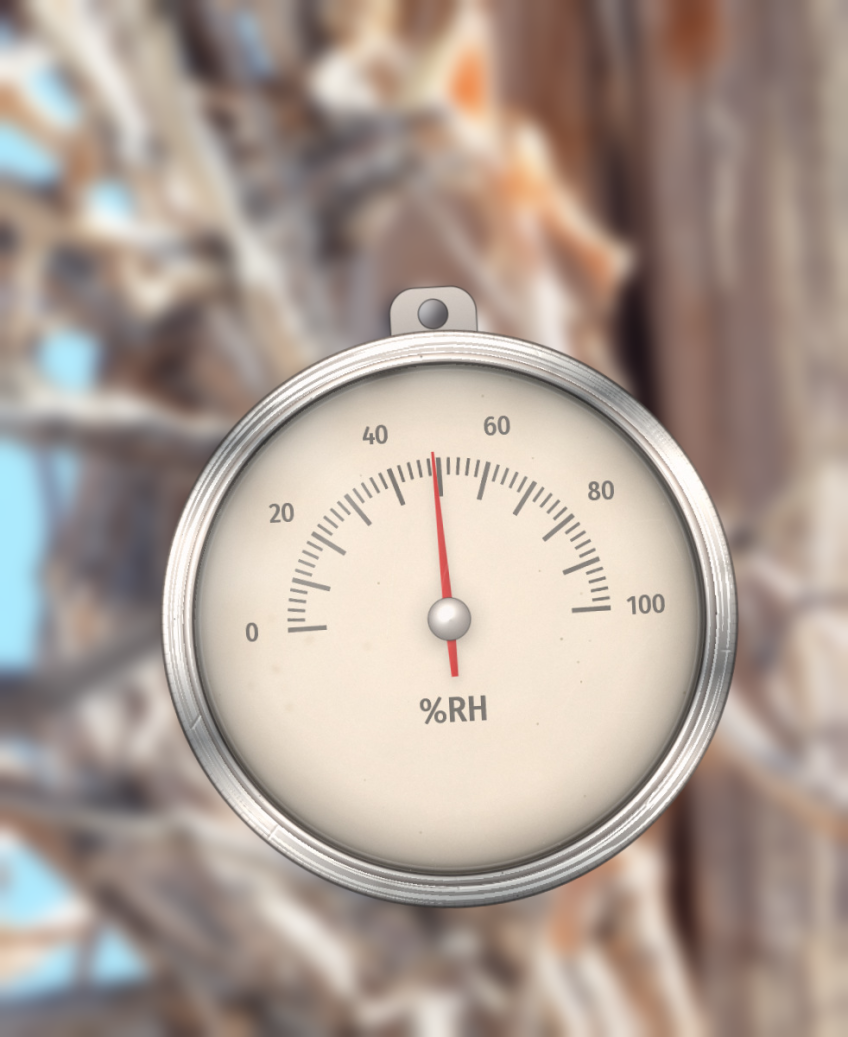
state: 49 %
